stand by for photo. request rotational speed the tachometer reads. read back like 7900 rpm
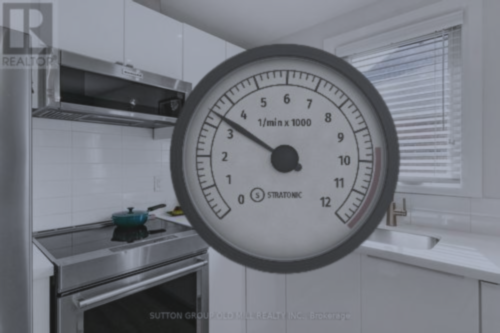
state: 3400 rpm
